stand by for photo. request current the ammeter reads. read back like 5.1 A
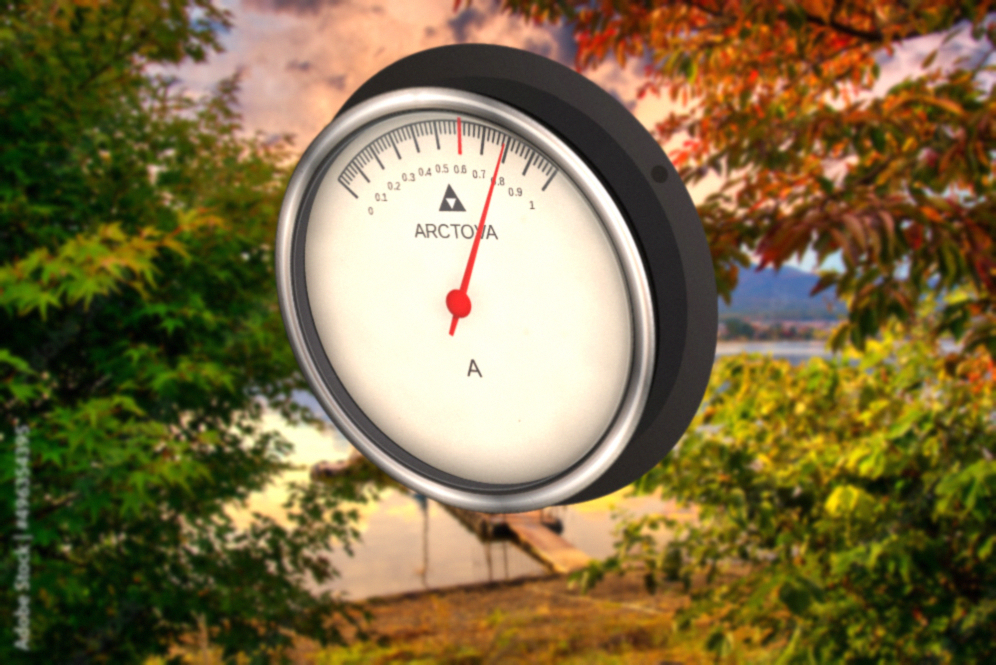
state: 0.8 A
